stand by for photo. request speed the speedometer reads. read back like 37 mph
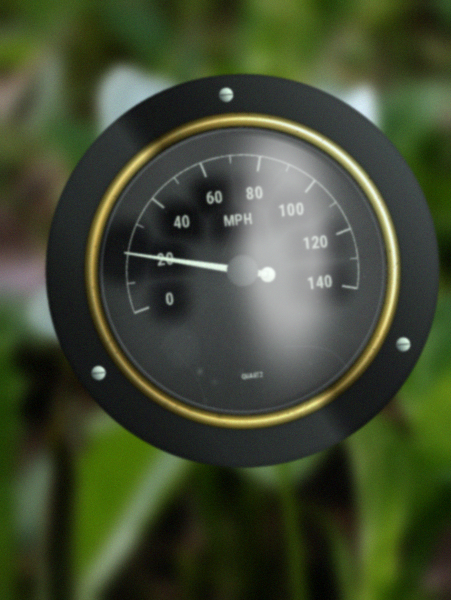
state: 20 mph
